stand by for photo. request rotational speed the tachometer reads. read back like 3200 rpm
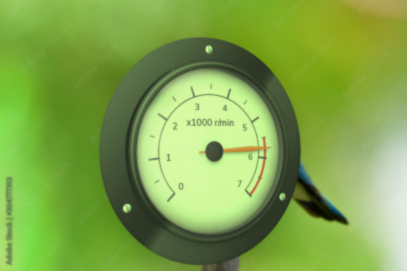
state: 5750 rpm
